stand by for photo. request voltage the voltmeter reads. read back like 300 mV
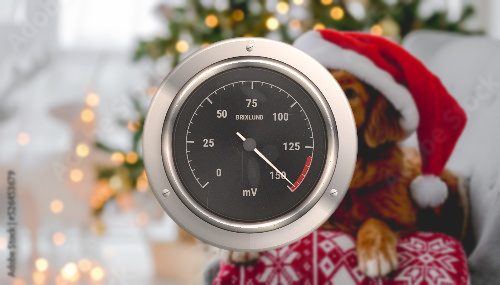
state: 147.5 mV
